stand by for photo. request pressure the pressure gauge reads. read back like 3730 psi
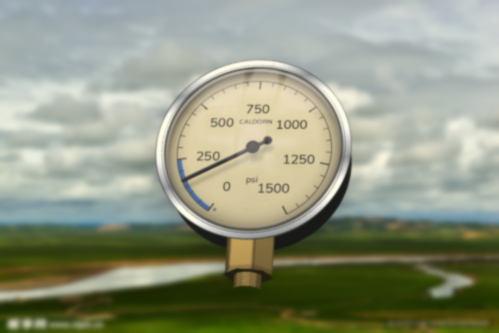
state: 150 psi
